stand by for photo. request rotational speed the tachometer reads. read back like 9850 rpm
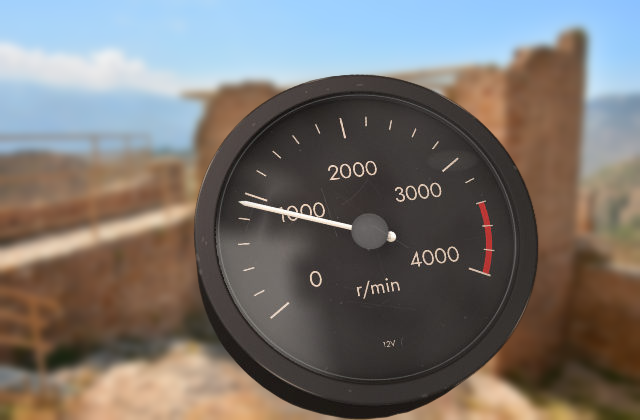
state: 900 rpm
